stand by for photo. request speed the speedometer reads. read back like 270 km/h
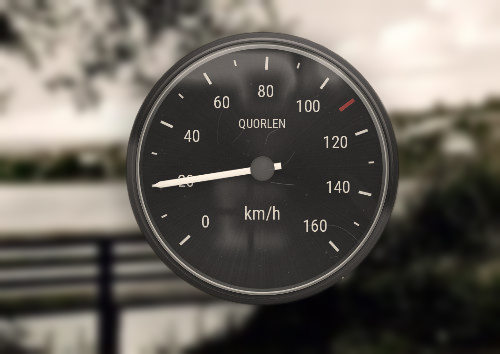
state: 20 km/h
